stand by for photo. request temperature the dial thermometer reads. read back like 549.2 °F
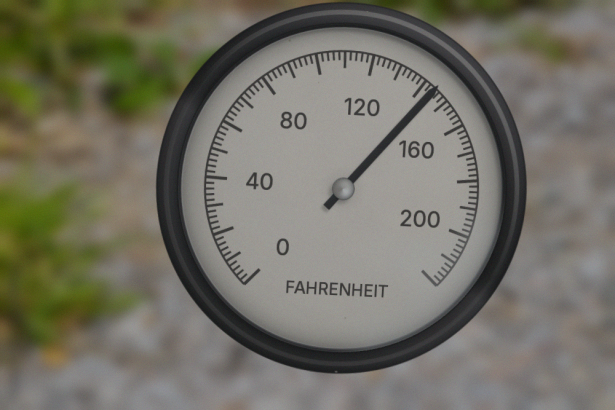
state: 144 °F
